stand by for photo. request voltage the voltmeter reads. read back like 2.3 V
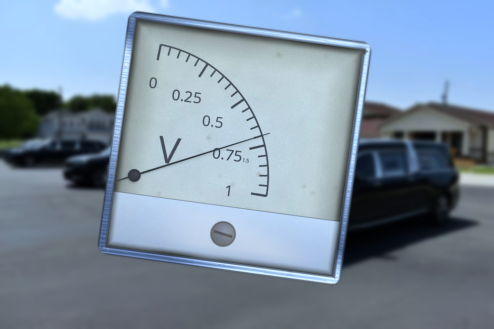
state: 0.7 V
